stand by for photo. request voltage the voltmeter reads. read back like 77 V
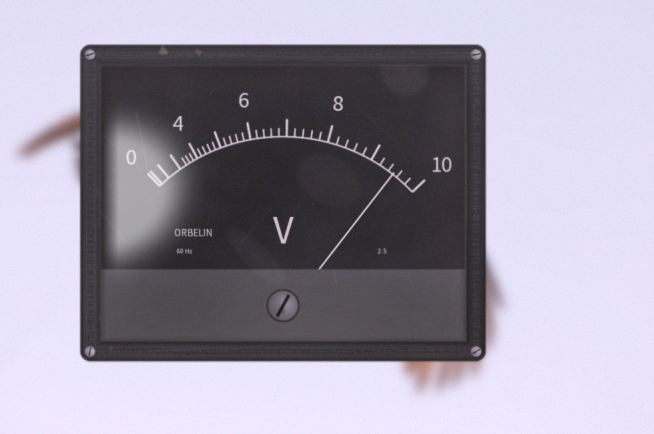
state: 9.5 V
